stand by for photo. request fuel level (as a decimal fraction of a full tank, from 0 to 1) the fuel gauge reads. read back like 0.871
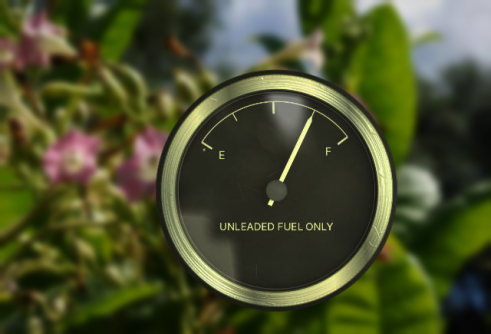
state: 0.75
